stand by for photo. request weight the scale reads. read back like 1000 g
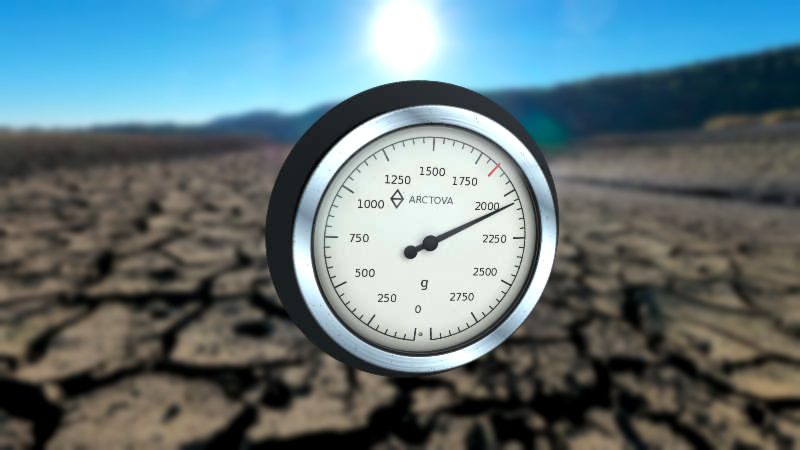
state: 2050 g
